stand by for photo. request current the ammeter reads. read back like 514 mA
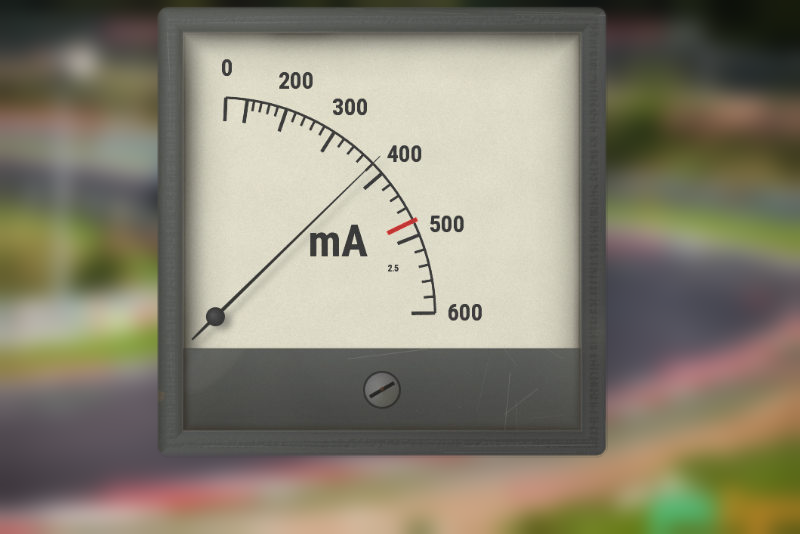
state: 380 mA
